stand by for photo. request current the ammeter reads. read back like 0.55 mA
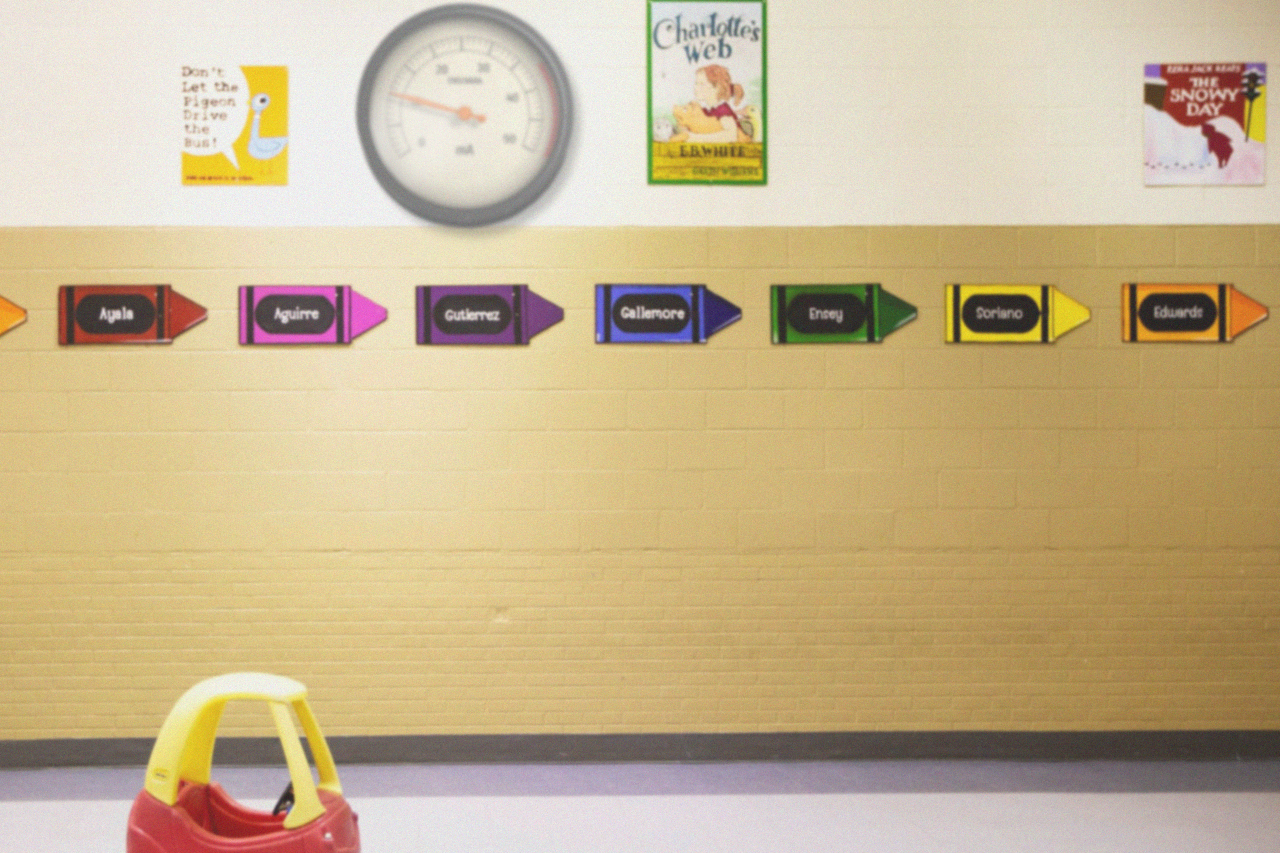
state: 10 mA
